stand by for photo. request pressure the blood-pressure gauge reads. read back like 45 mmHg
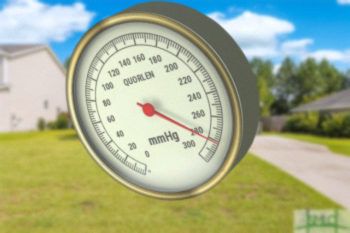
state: 280 mmHg
